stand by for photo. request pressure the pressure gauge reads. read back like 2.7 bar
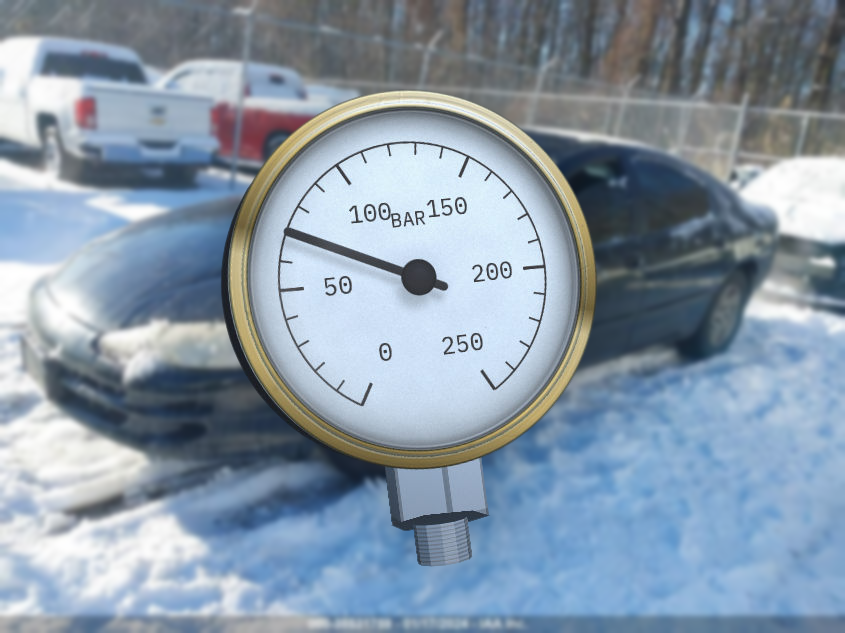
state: 70 bar
